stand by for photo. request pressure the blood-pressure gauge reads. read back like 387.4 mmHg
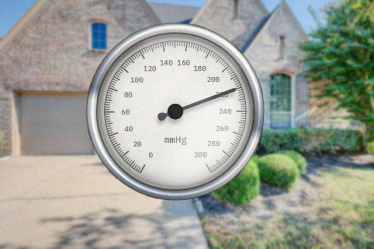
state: 220 mmHg
